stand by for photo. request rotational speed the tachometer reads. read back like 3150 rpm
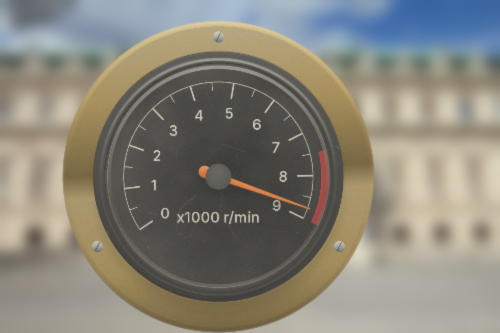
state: 8750 rpm
